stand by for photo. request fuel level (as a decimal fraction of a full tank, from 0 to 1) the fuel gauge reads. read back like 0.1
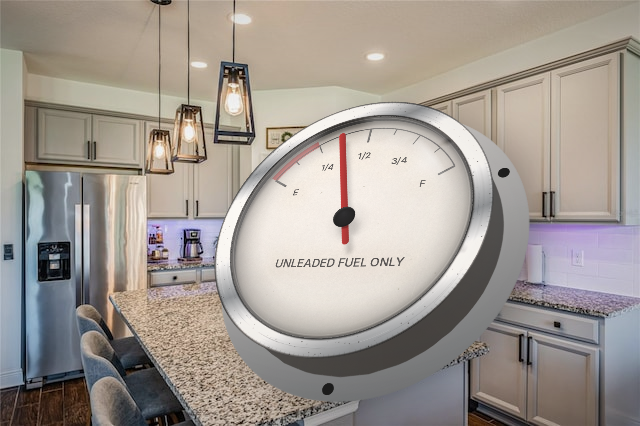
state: 0.375
